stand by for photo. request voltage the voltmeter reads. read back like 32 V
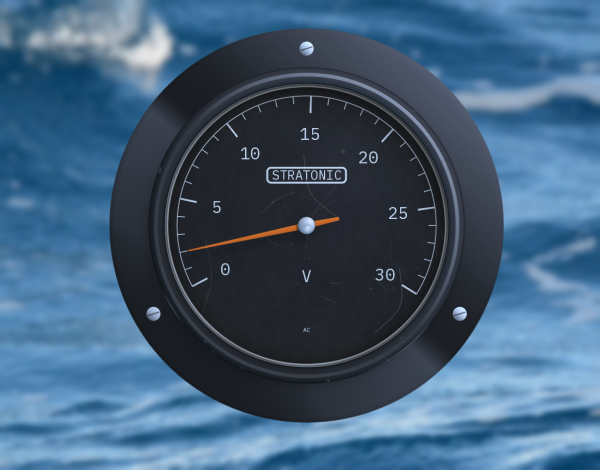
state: 2 V
